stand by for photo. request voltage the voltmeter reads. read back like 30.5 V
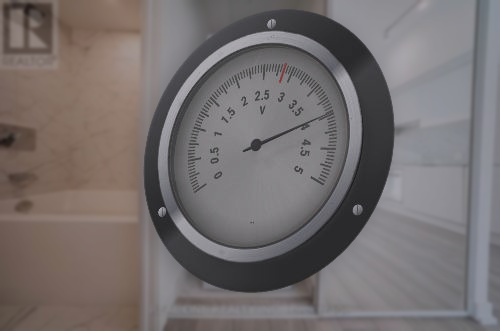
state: 4 V
